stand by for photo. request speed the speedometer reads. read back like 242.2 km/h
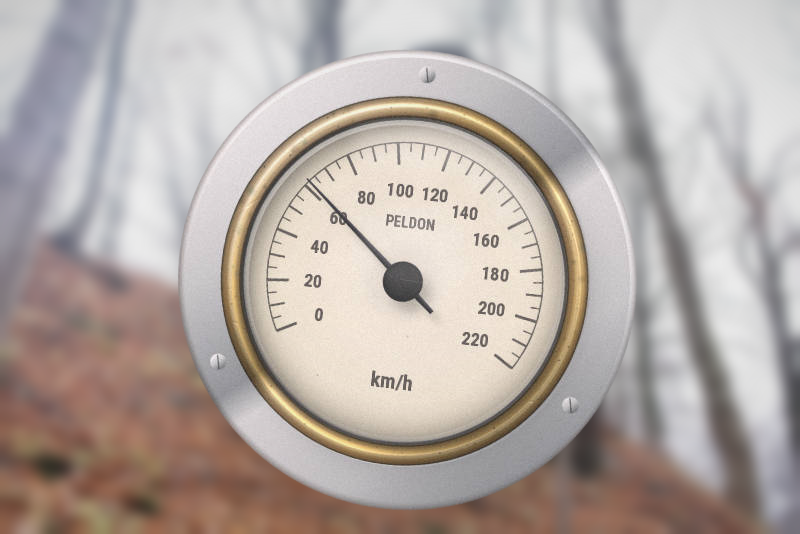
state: 62.5 km/h
